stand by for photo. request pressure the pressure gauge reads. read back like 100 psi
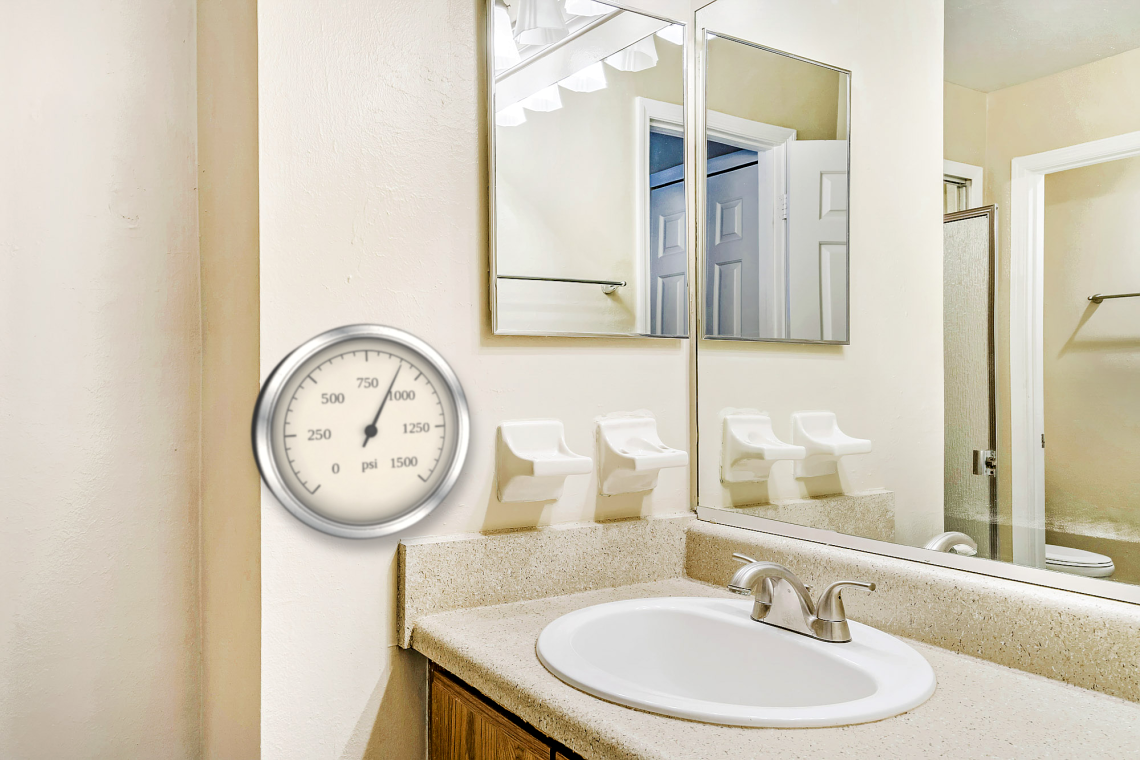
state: 900 psi
